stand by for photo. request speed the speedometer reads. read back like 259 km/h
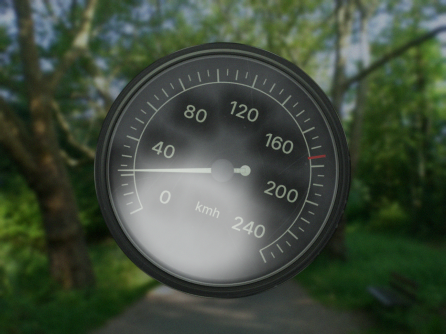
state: 22.5 km/h
